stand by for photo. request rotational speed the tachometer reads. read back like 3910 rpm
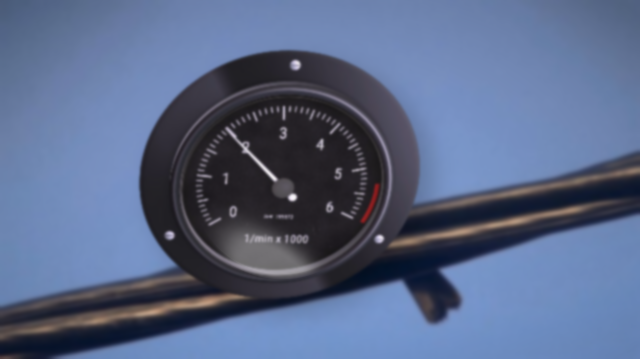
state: 2000 rpm
